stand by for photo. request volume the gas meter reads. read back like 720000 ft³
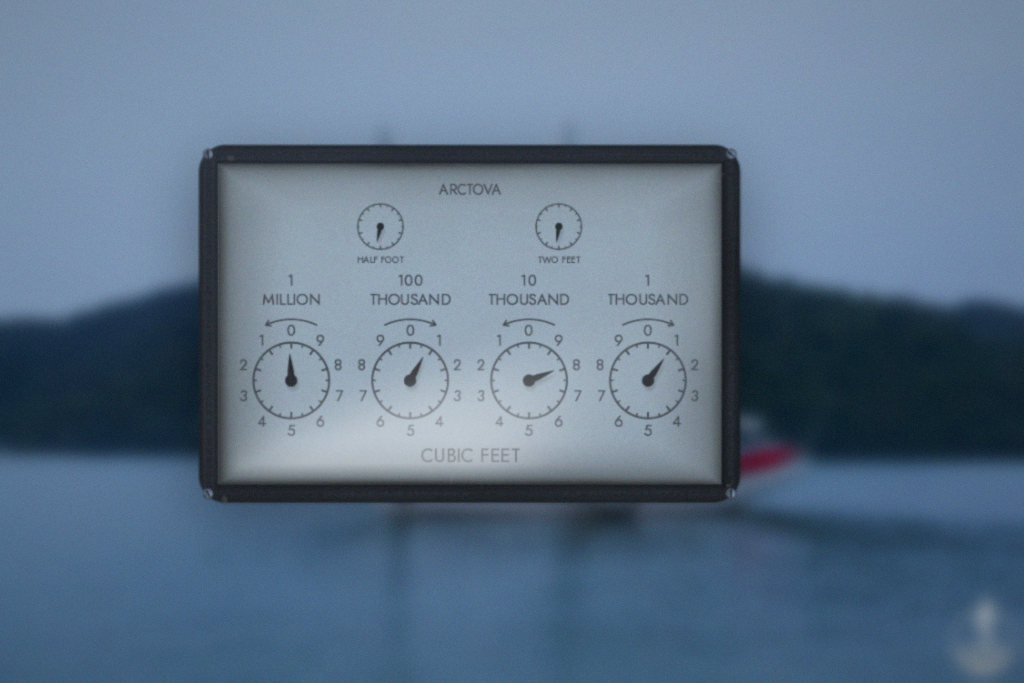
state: 8100 ft³
